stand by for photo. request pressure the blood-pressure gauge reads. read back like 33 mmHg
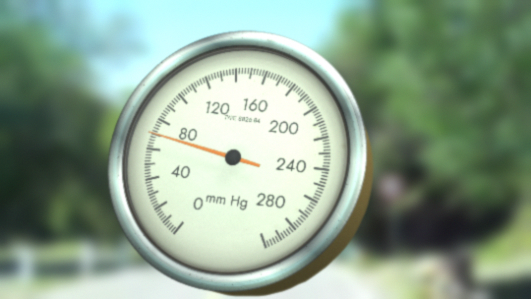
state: 70 mmHg
